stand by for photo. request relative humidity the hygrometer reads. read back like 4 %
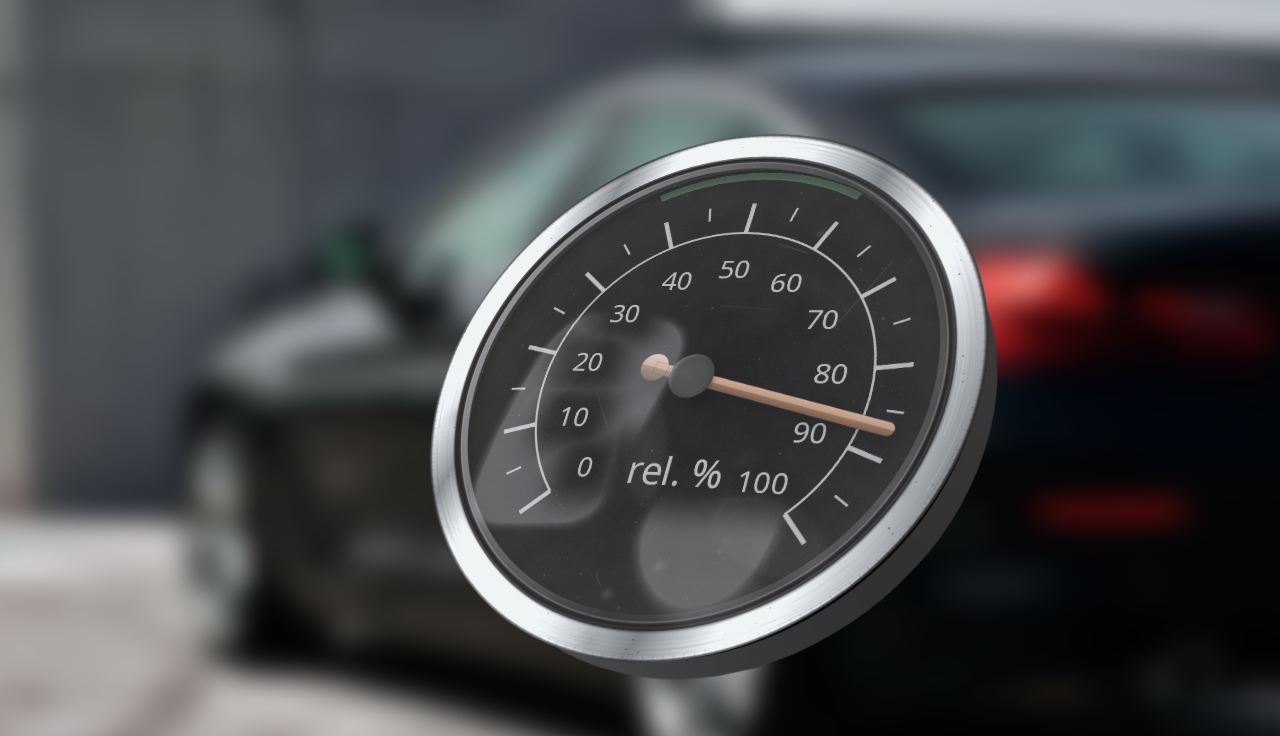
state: 87.5 %
